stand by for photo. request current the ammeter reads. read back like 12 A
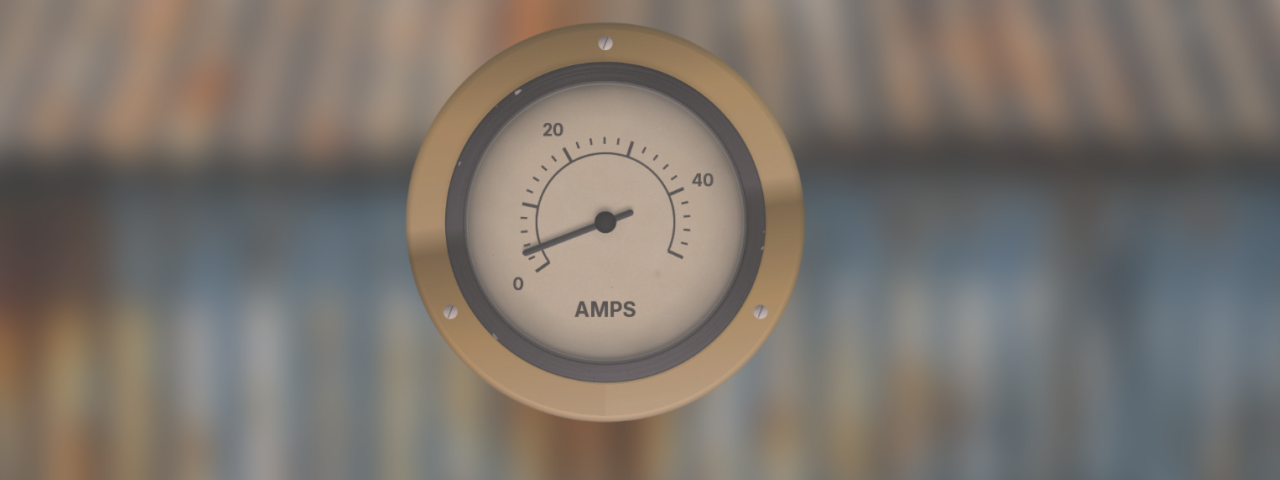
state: 3 A
